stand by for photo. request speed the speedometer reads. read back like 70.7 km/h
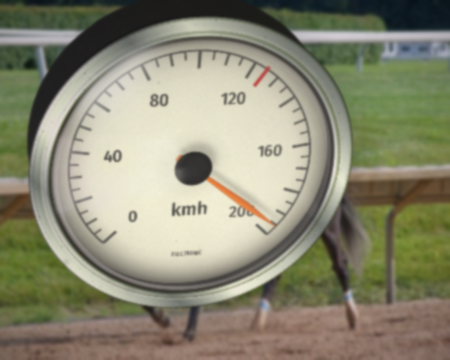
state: 195 km/h
